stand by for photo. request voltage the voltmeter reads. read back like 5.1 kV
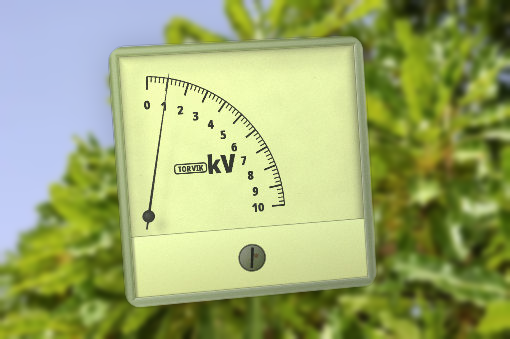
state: 1 kV
